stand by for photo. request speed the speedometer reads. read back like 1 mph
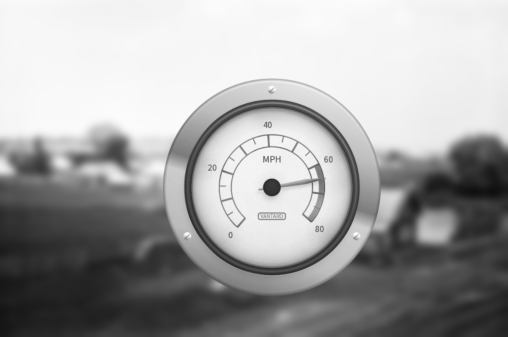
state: 65 mph
